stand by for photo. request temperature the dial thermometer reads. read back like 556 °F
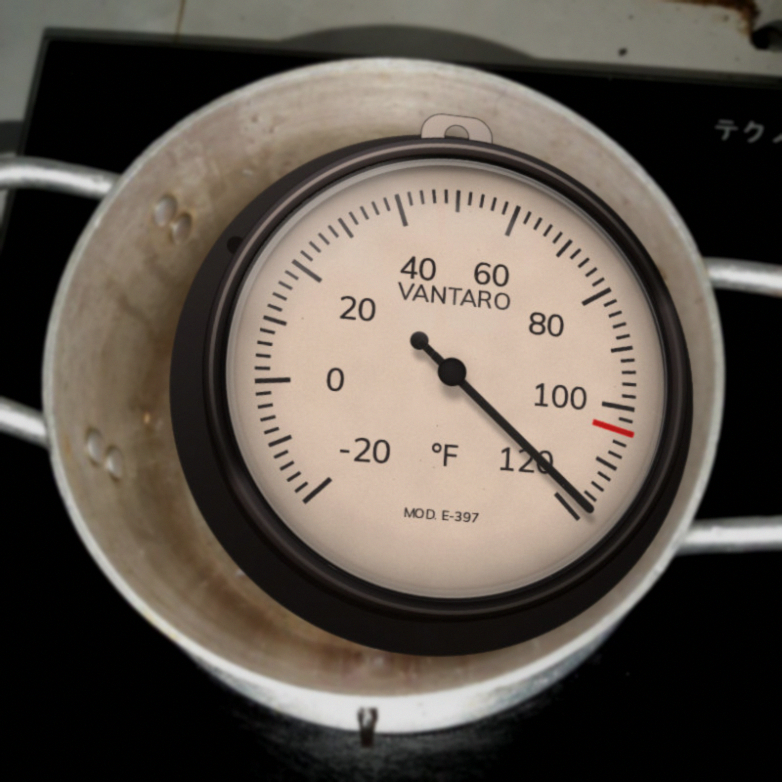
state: 118 °F
